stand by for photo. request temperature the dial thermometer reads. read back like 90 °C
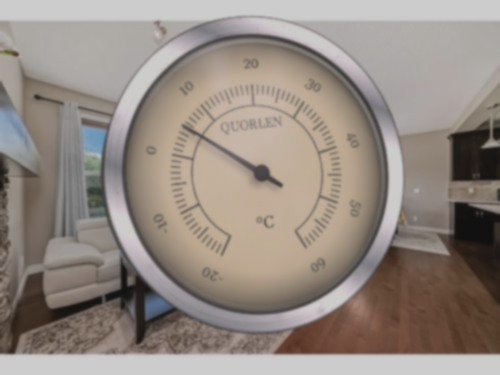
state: 5 °C
